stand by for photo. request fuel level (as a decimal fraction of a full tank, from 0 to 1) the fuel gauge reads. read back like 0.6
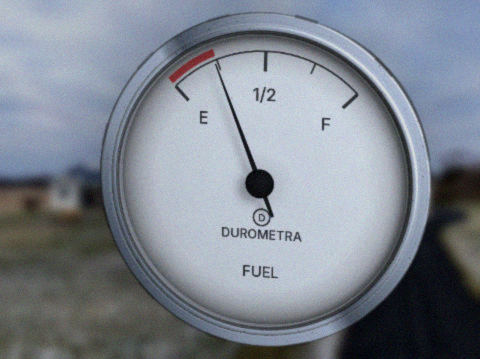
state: 0.25
